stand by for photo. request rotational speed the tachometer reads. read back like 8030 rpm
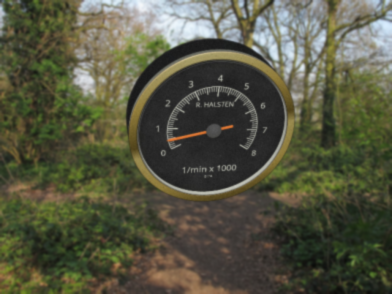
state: 500 rpm
